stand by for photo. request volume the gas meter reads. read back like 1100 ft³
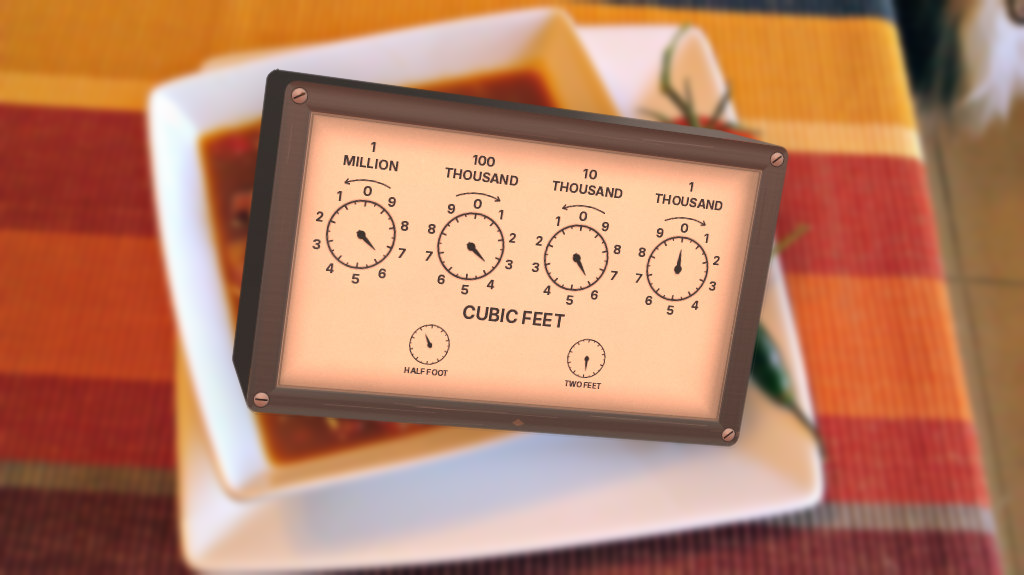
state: 636000 ft³
